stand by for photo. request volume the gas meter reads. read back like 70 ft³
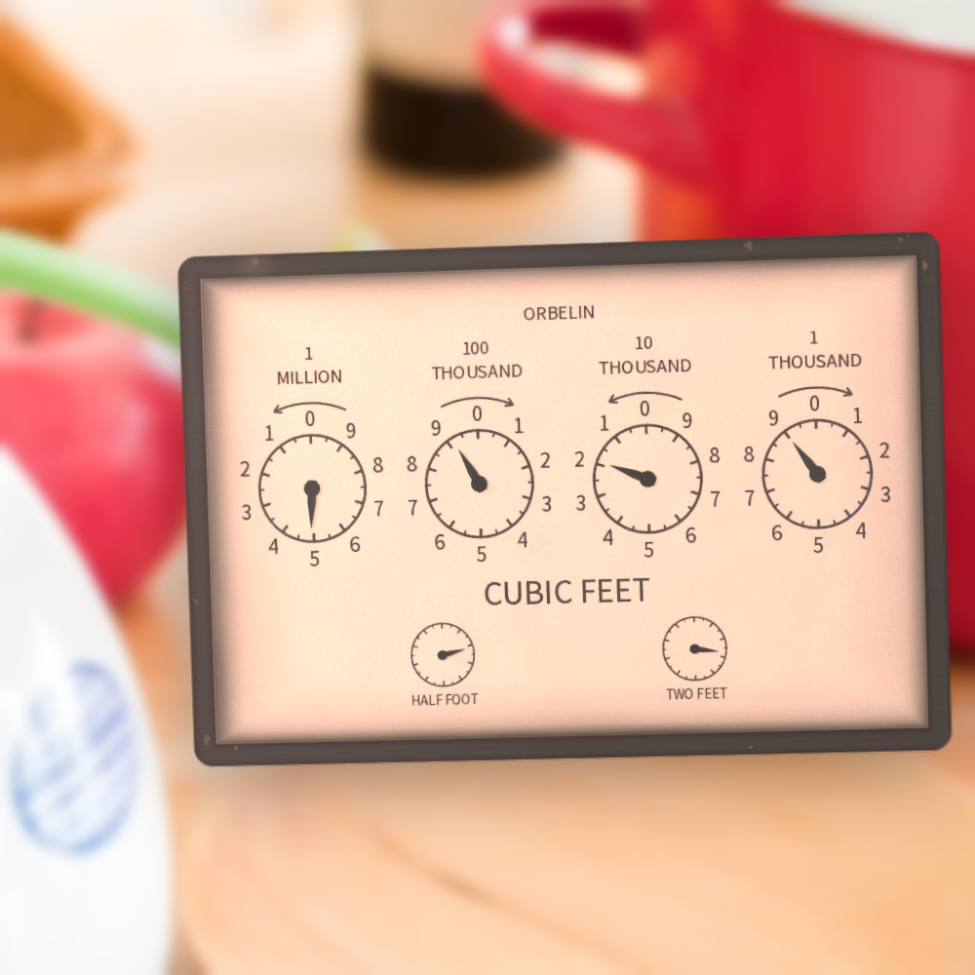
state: 491900 ft³
